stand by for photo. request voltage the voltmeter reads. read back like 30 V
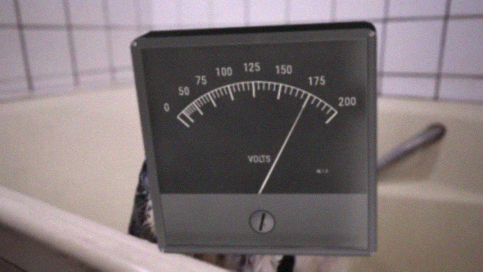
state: 175 V
